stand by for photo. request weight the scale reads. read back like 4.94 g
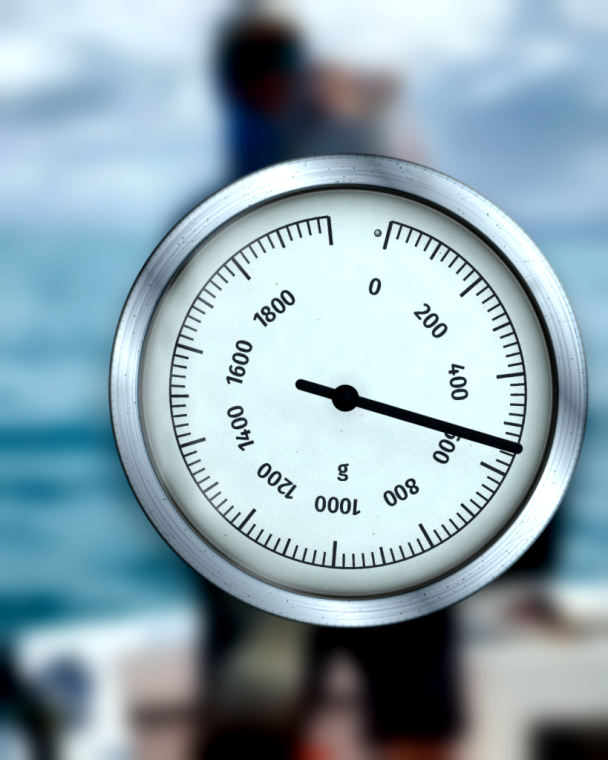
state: 540 g
